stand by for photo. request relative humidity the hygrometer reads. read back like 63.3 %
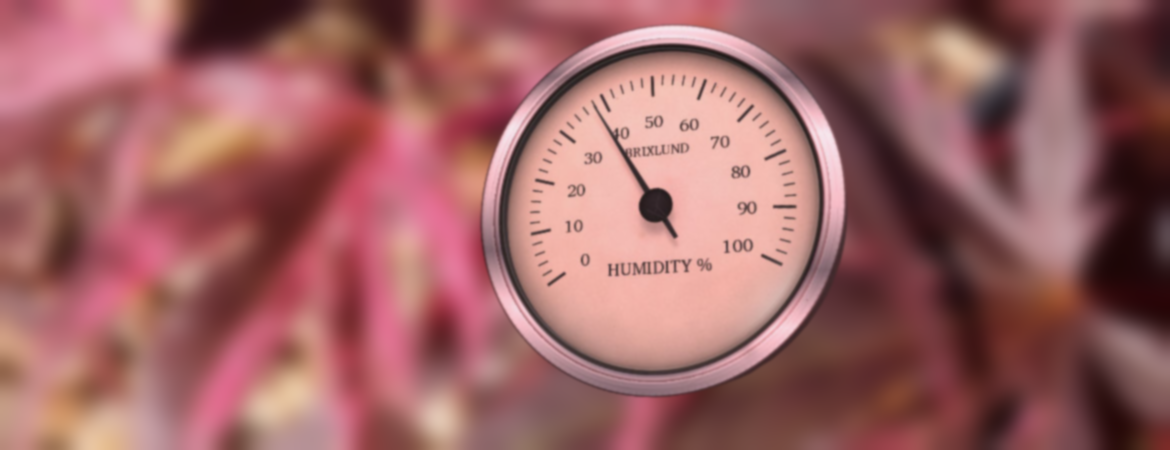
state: 38 %
